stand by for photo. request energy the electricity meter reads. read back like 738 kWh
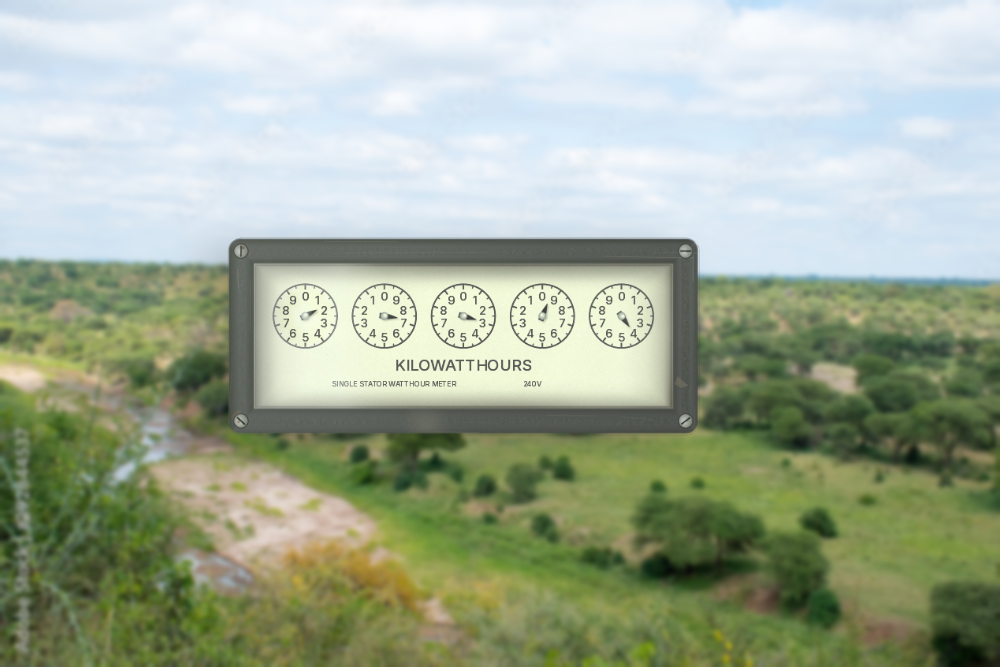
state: 17294 kWh
